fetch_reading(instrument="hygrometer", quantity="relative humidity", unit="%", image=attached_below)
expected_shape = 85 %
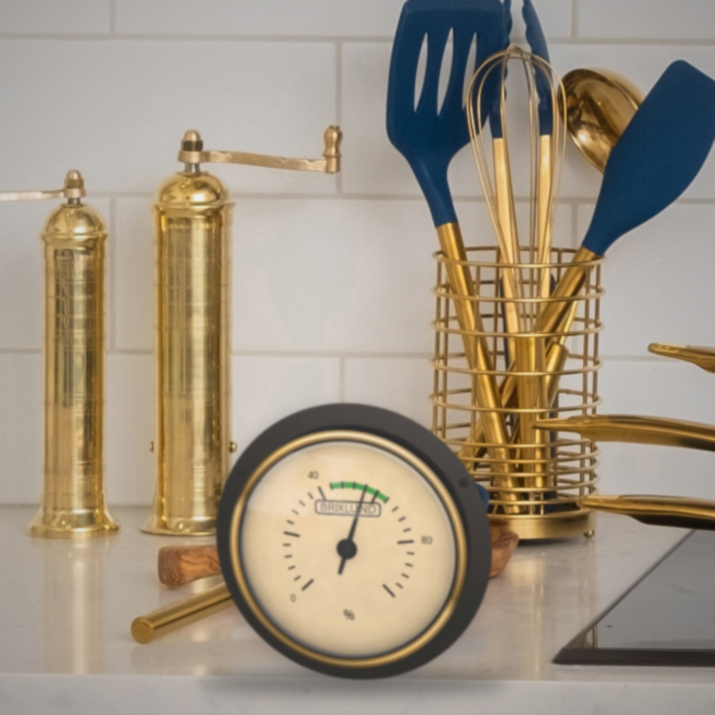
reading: 56 %
